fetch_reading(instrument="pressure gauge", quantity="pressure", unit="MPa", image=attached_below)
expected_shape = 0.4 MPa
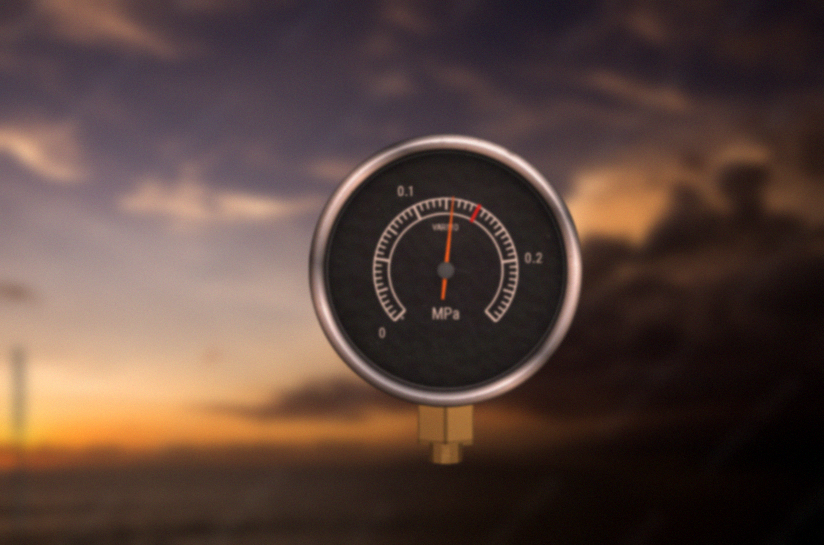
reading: 0.13 MPa
